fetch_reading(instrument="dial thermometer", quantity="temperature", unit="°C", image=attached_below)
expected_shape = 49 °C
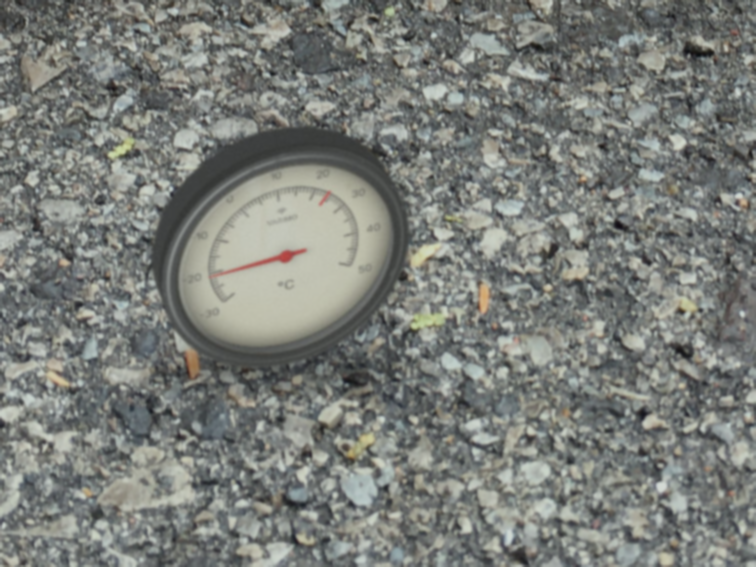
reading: -20 °C
